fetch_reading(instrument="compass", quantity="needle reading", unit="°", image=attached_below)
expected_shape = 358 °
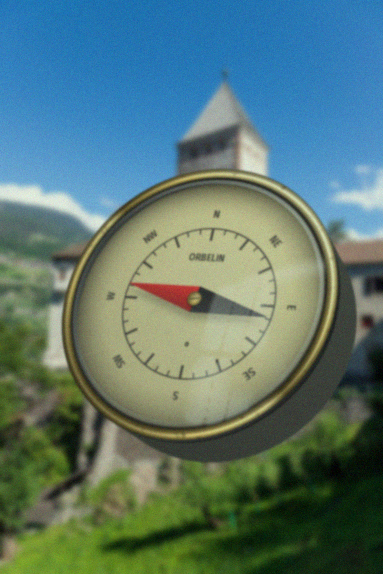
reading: 280 °
